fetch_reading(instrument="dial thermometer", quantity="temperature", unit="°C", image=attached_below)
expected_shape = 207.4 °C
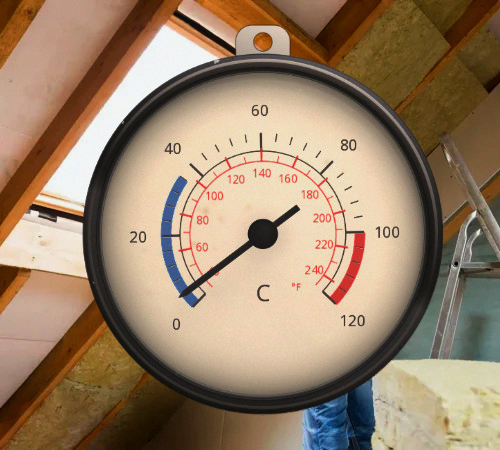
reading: 4 °C
